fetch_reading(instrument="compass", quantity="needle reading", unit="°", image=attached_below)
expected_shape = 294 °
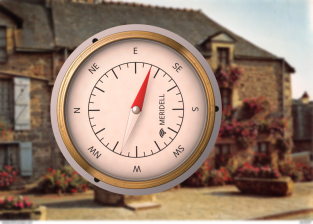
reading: 110 °
